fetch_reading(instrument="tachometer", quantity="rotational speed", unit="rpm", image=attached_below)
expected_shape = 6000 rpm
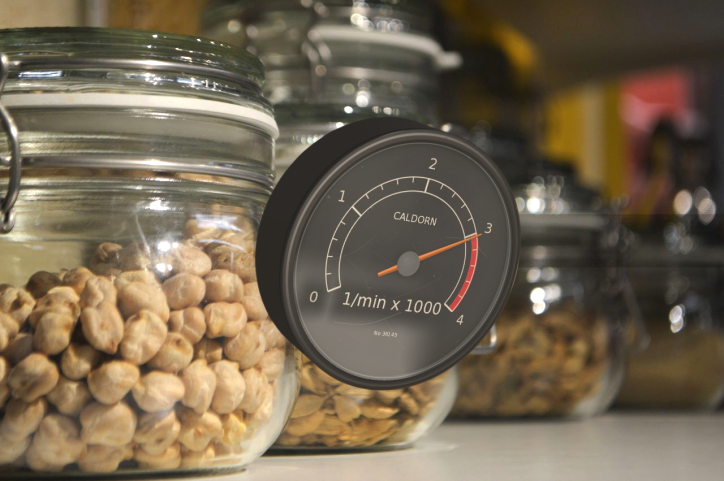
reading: 3000 rpm
